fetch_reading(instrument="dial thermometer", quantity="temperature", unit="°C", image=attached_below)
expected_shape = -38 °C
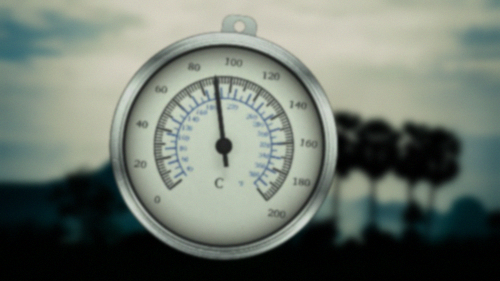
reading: 90 °C
